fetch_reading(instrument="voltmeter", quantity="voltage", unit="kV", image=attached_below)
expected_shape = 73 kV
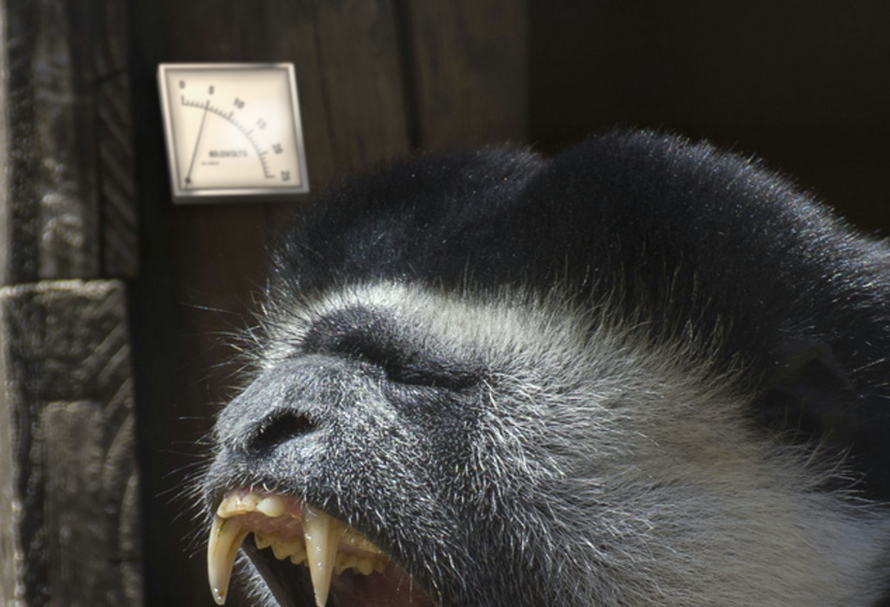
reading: 5 kV
